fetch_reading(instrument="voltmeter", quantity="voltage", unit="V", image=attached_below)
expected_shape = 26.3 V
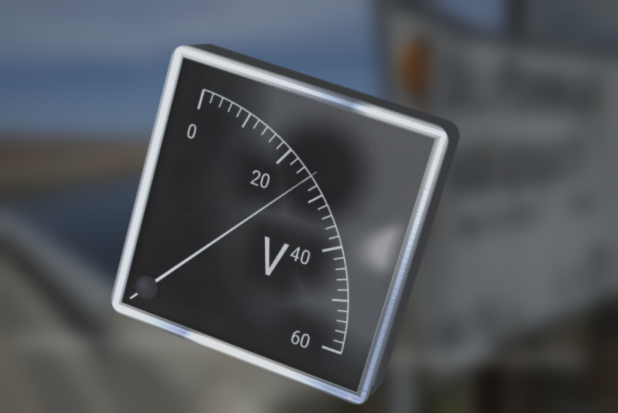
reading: 26 V
